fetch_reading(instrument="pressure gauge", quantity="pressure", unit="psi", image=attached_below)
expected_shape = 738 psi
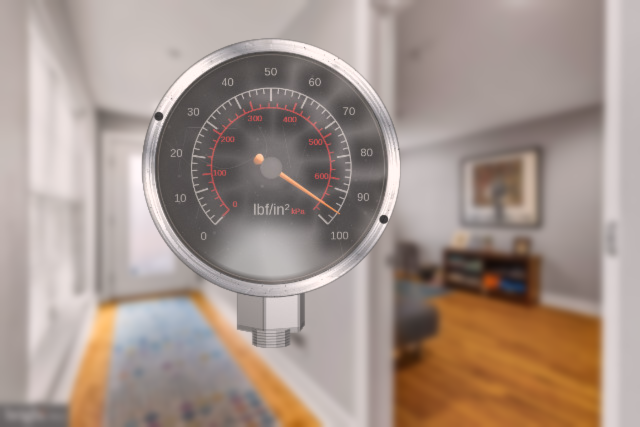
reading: 96 psi
